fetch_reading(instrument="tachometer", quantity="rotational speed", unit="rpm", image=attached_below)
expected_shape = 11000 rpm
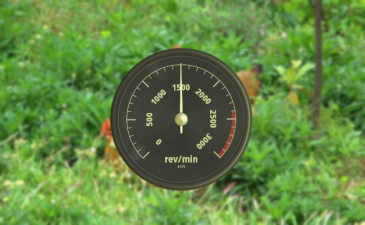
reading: 1500 rpm
